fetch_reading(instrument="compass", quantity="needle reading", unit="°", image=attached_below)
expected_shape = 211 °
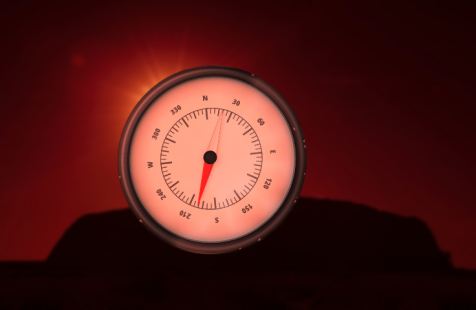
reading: 200 °
